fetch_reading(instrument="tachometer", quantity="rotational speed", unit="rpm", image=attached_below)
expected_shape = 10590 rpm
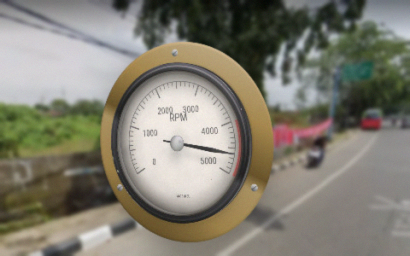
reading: 4600 rpm
